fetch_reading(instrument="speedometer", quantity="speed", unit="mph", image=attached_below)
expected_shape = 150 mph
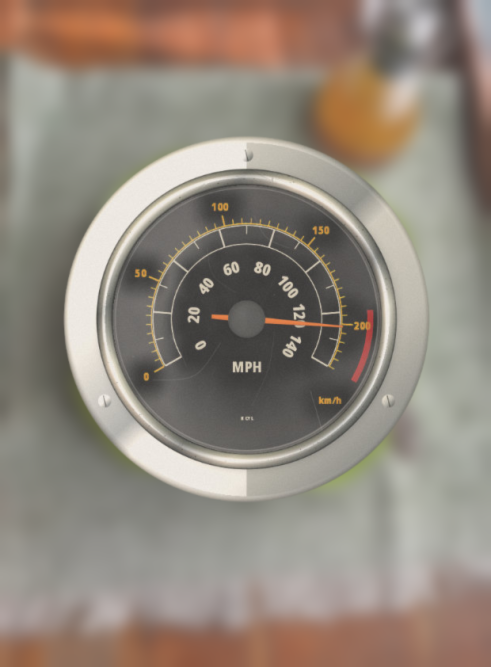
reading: 125 mph
